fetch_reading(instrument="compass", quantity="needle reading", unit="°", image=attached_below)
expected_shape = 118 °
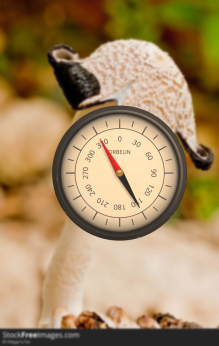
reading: 330 °
